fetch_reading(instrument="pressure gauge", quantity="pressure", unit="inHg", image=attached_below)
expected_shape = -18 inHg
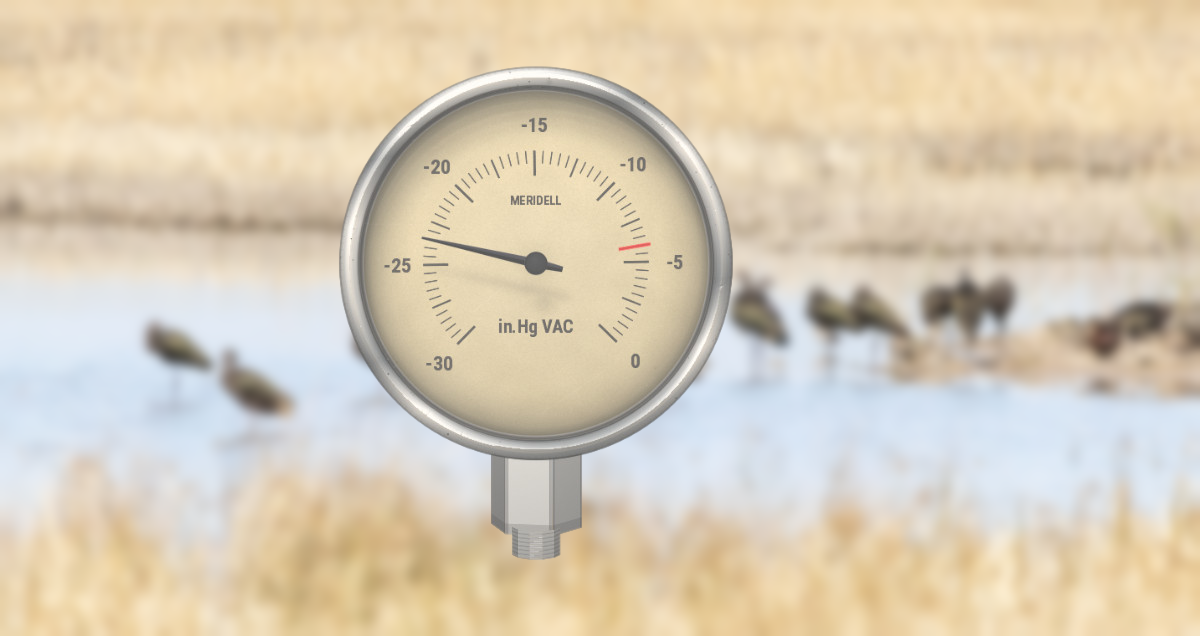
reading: -23.5 inHg
